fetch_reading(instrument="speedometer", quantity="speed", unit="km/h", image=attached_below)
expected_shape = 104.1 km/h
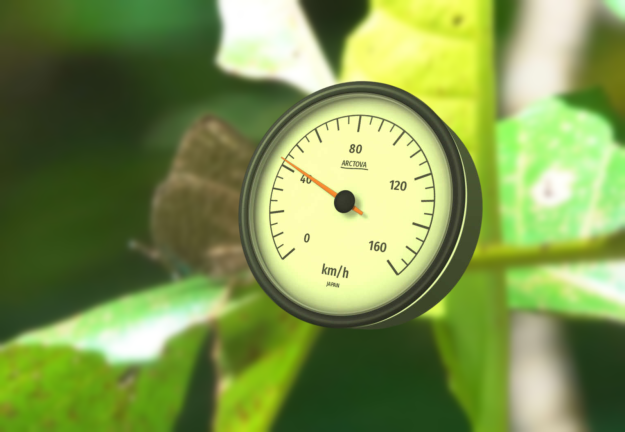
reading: 42.5 km/h
